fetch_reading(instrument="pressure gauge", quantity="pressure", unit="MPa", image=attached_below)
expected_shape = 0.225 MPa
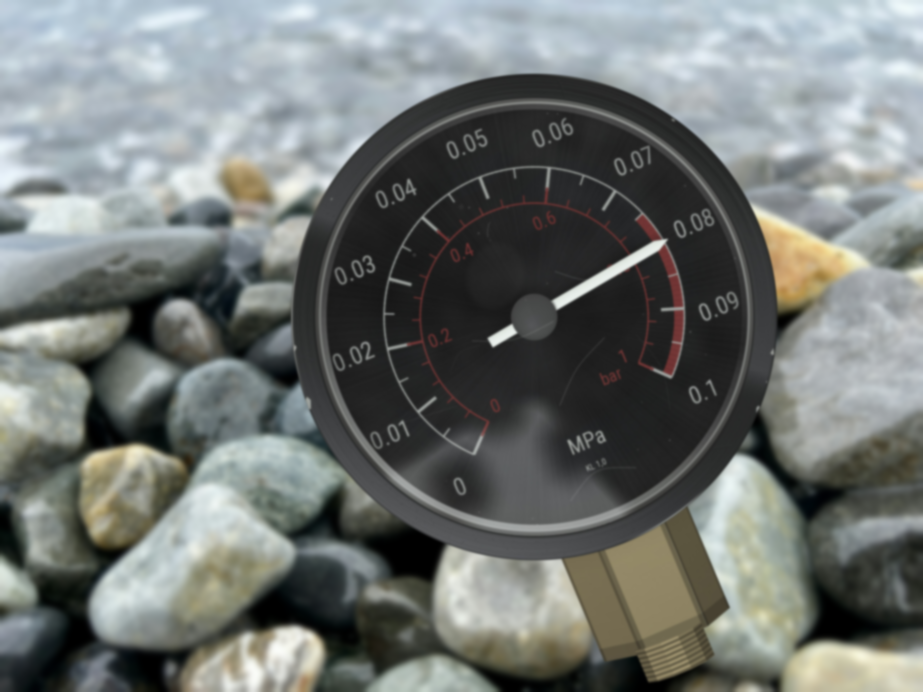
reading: 0.08 MPa
